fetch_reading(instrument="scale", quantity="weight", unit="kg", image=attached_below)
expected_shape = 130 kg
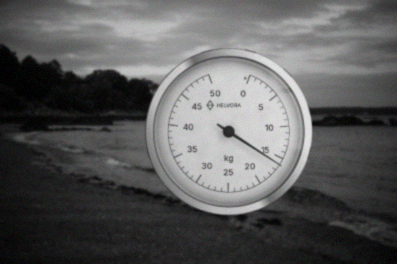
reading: 16 kg
